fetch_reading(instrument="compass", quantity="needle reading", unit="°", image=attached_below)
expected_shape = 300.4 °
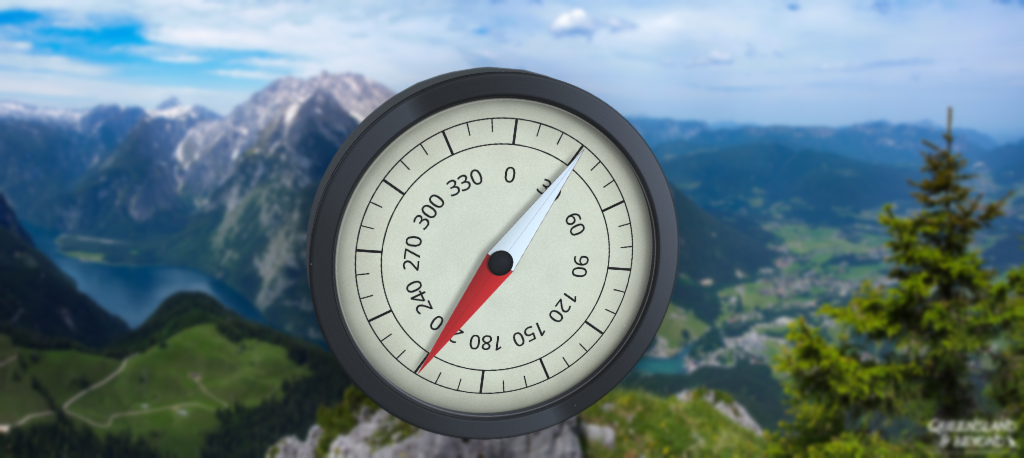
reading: 210 °
